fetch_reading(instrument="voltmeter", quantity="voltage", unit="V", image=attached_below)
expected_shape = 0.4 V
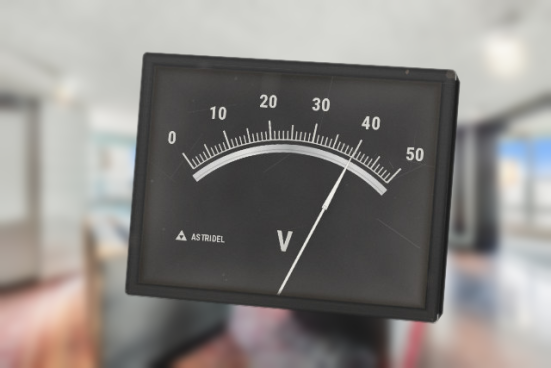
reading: 40 V
